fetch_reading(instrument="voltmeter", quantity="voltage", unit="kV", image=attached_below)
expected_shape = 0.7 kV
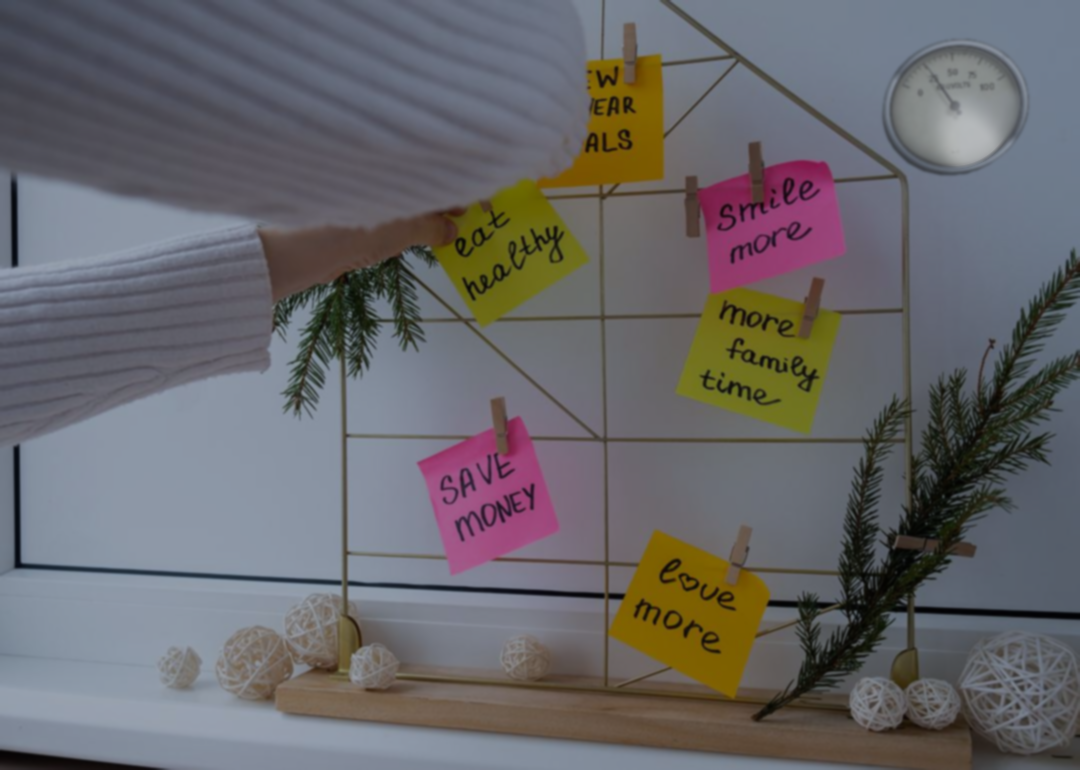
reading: 25 kV
